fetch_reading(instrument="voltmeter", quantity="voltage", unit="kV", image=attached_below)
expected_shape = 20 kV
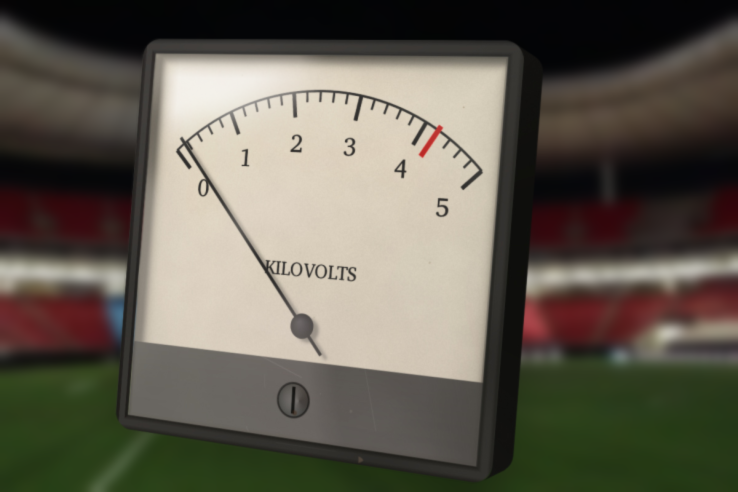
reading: 0.2 kV
